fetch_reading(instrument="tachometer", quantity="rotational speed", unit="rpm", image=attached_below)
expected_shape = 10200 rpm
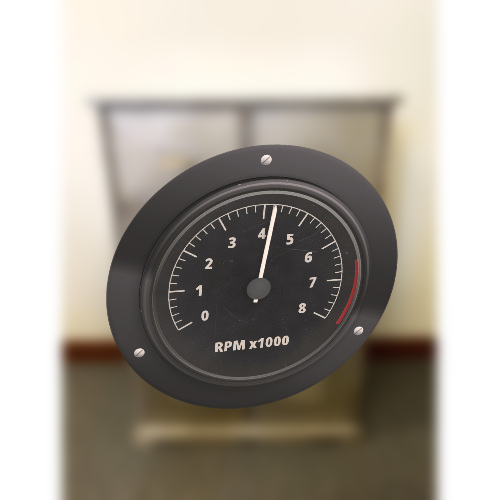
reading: 4200 rpm
